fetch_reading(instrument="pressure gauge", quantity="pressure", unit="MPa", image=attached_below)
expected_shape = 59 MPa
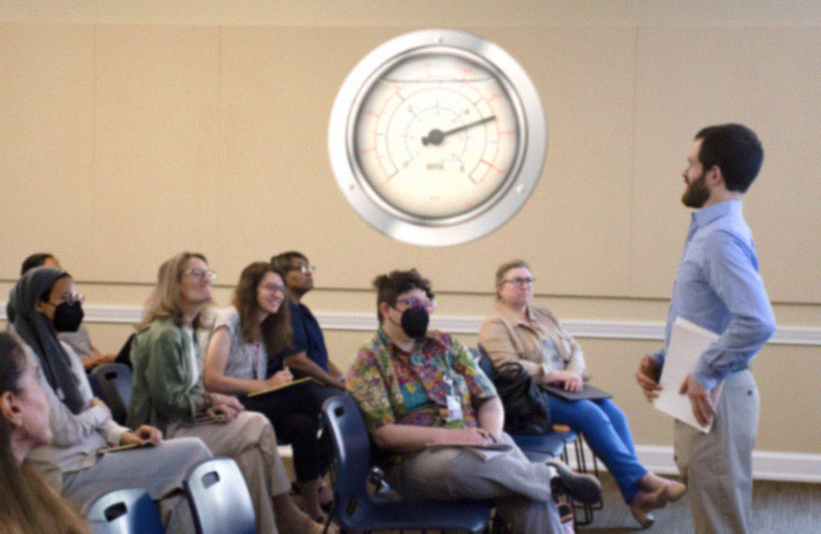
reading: 4.5 MPa
